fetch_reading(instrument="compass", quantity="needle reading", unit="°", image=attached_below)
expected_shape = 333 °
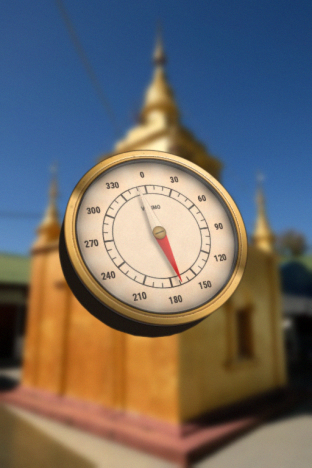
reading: 170 °
